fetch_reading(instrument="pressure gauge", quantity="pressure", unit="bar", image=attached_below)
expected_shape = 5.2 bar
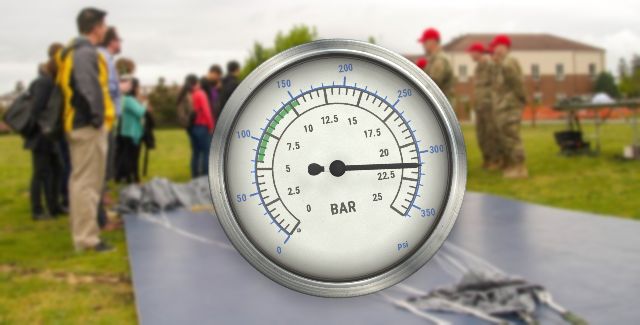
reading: 21.5 bar
